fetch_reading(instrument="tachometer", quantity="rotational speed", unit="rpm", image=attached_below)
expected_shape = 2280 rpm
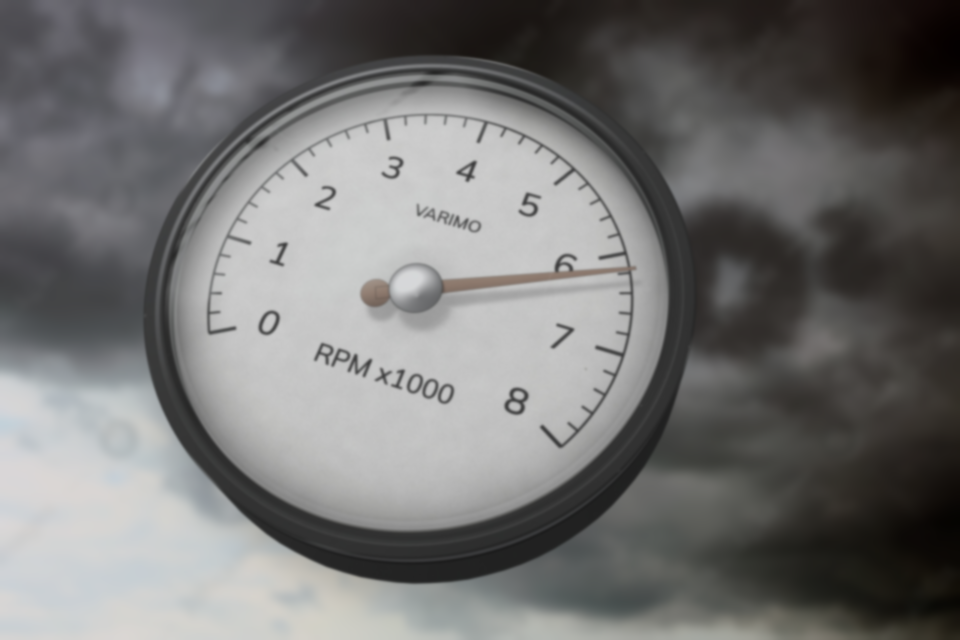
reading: 6200 rpm
